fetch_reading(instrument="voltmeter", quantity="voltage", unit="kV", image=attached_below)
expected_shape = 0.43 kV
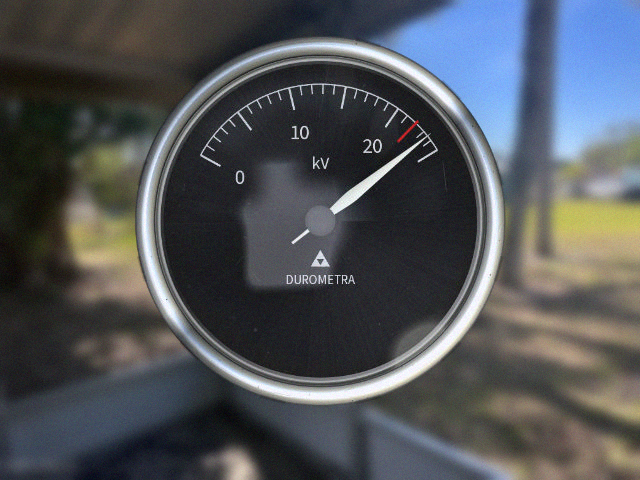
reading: 23.5 kV
